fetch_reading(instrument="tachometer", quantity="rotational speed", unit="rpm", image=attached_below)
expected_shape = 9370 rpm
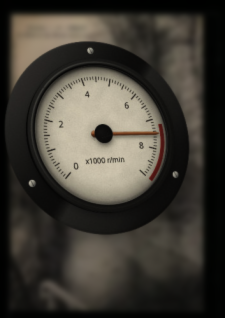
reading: 7500 rpm
